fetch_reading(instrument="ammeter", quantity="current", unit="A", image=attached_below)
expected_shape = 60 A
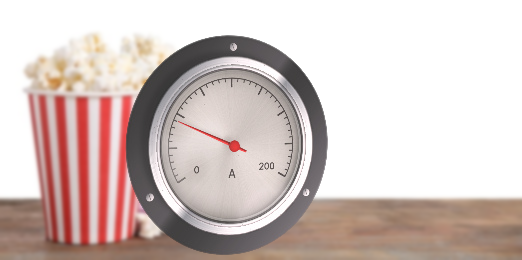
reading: 45 A
